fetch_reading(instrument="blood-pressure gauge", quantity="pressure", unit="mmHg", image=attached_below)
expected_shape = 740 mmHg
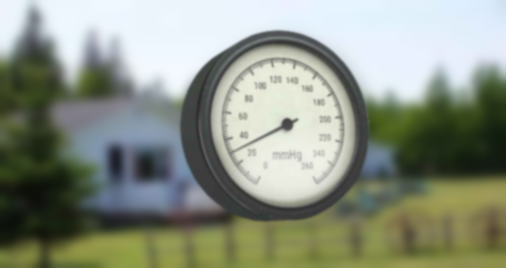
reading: 30 mmHg
